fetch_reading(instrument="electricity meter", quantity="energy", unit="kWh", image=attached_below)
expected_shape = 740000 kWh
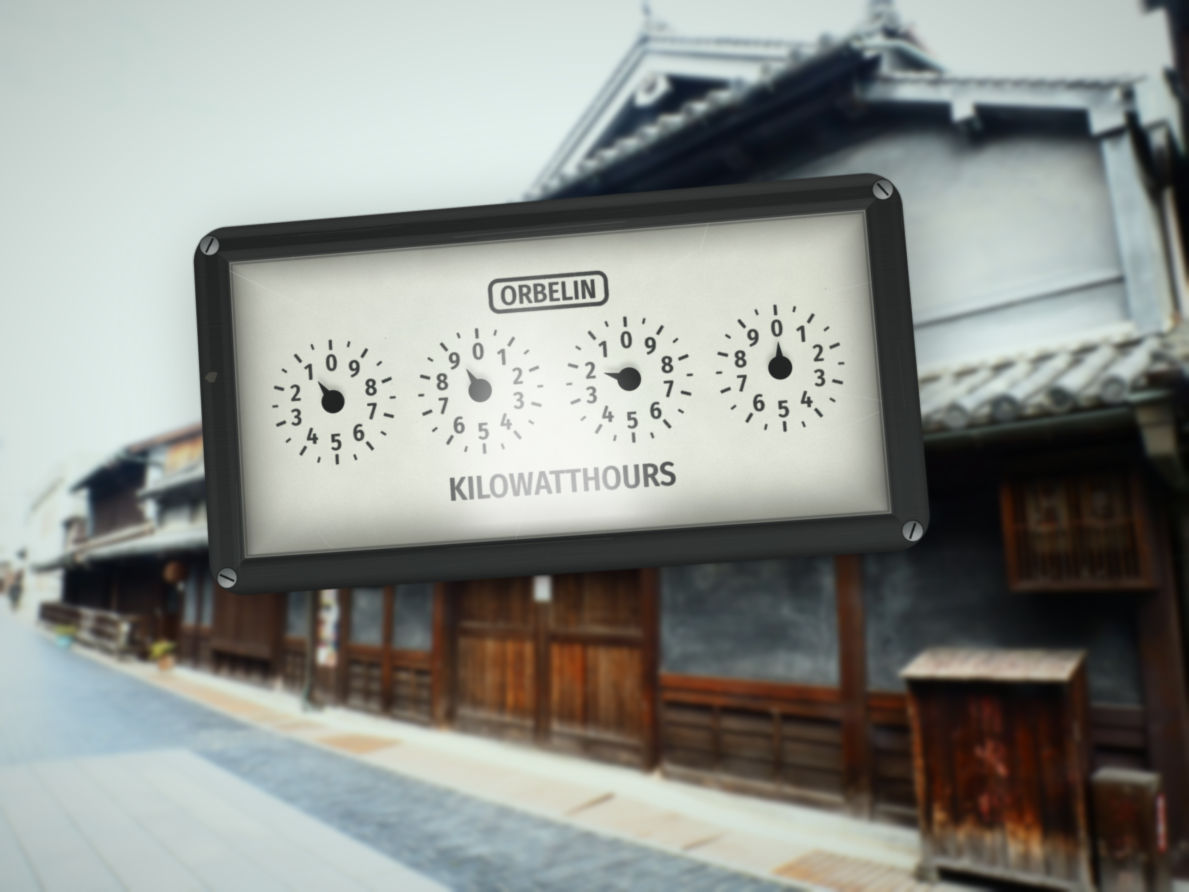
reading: 920 kWh
